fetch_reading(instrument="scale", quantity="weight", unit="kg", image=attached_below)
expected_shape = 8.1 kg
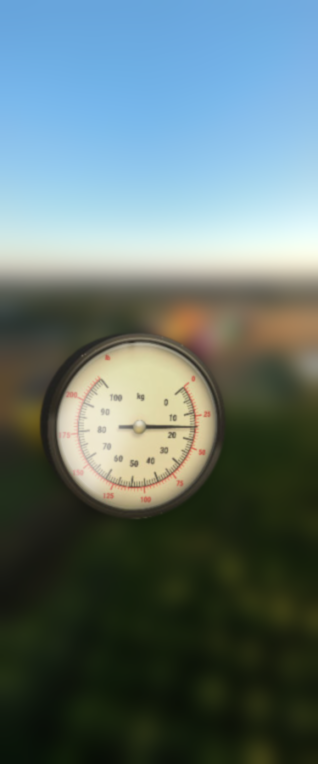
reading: 15 kg
